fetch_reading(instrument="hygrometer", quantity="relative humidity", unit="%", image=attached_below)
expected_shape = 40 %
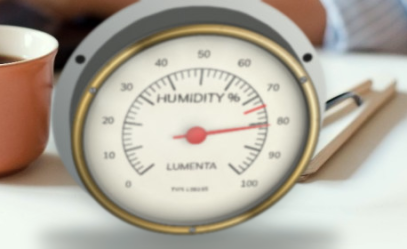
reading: 80 %
